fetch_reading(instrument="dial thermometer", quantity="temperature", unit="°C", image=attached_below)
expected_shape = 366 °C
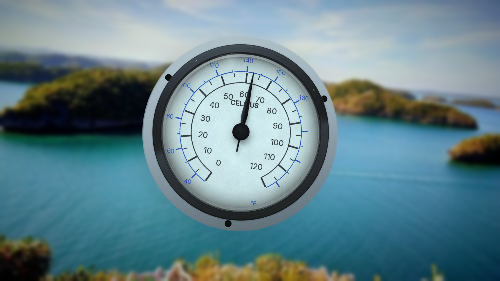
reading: 62.5 °C
